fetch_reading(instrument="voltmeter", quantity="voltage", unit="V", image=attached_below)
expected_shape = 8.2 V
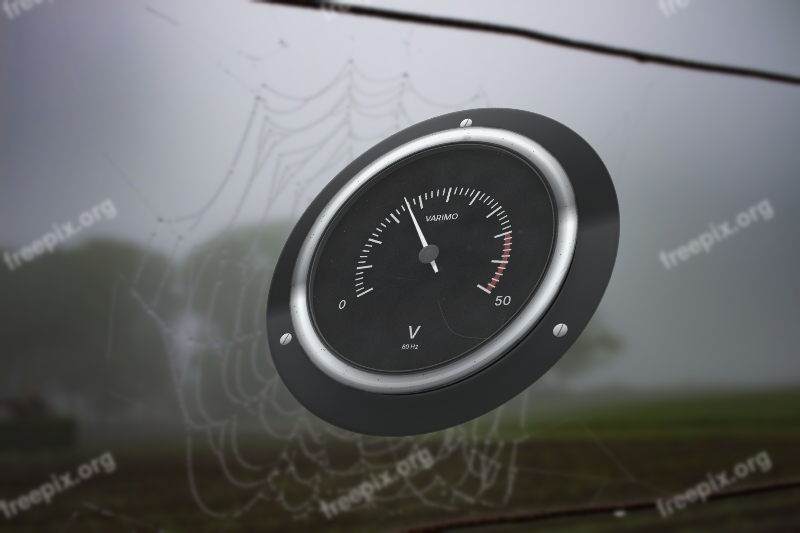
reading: 18 V
